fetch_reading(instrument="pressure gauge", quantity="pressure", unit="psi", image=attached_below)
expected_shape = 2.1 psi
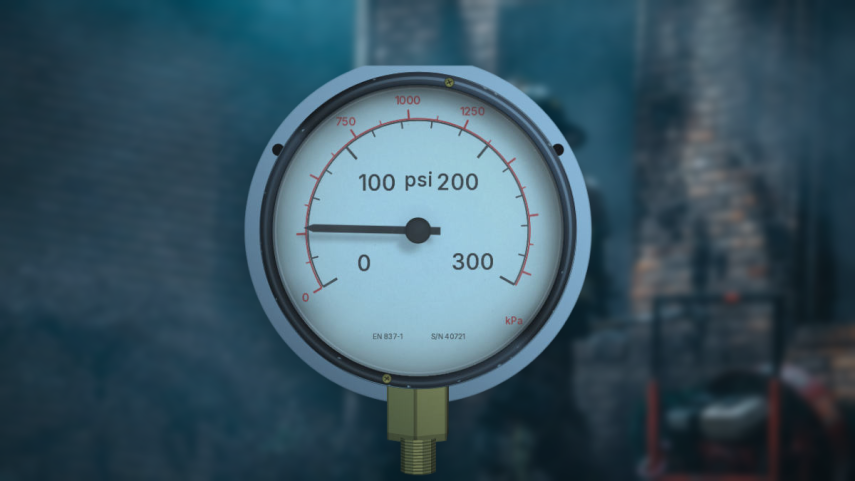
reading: 40 psi
